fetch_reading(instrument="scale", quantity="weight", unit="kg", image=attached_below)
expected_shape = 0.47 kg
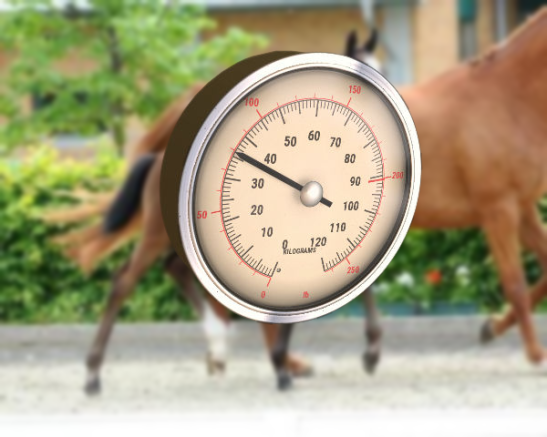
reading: 36 kg
